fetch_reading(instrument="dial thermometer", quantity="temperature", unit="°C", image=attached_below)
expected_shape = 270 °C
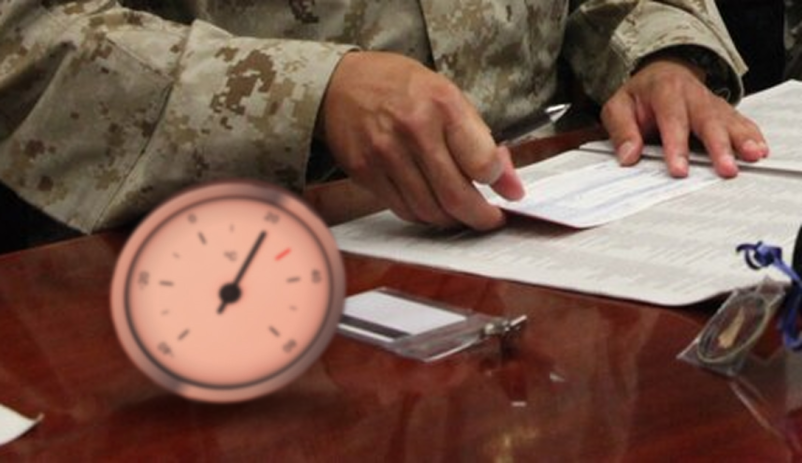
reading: 20 °C
